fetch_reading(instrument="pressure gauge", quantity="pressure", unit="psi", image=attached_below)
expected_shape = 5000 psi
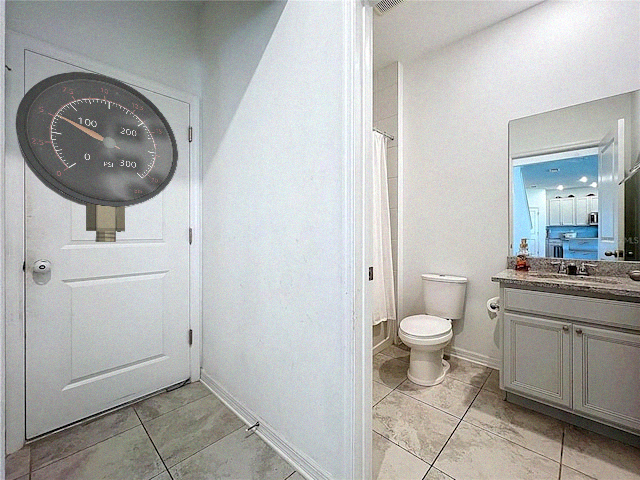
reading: 75 psi
